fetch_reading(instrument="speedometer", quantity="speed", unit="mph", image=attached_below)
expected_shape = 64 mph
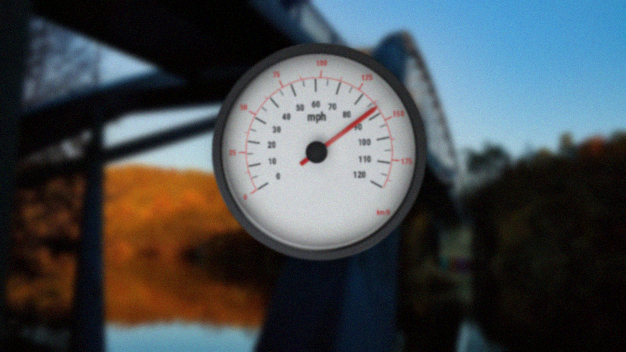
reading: 87.5 mph
